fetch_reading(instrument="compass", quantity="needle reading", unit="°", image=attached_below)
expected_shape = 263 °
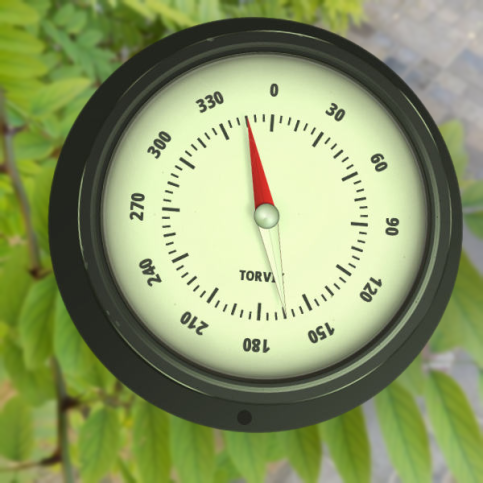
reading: 345 °
